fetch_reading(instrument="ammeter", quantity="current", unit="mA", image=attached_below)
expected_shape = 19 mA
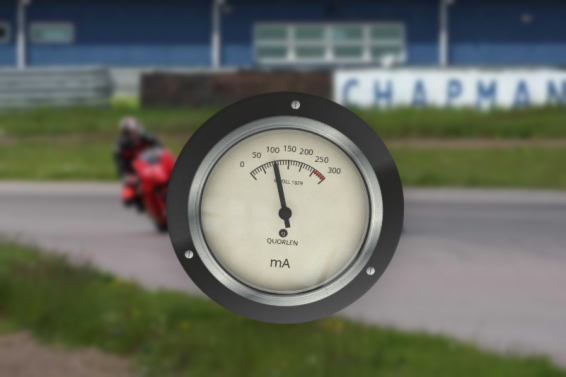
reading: 100 mA
